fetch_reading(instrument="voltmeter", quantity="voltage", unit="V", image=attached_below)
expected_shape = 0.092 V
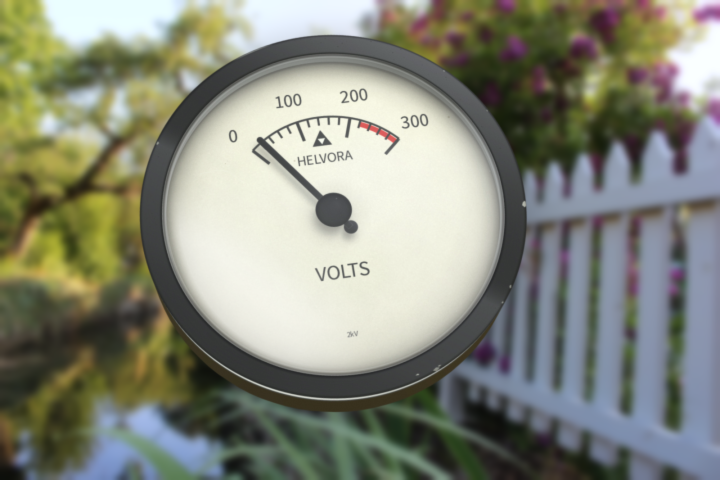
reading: 20 V
